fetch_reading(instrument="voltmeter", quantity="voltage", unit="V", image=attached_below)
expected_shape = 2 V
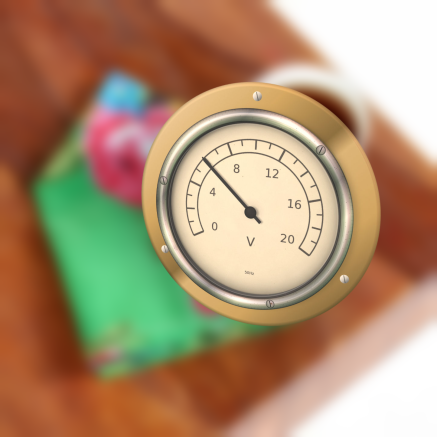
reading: 6 V
